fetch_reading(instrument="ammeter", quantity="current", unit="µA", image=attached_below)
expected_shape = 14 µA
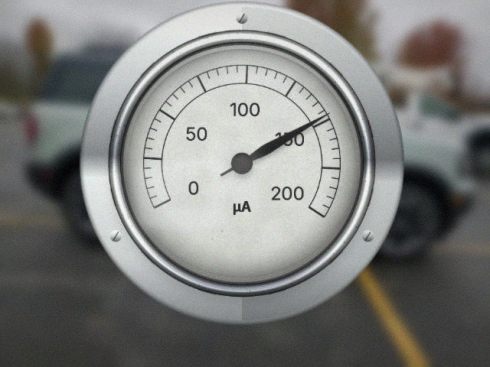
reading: 147.5 µA
